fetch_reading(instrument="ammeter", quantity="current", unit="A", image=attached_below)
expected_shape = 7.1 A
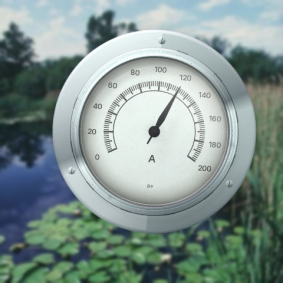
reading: 120 A
